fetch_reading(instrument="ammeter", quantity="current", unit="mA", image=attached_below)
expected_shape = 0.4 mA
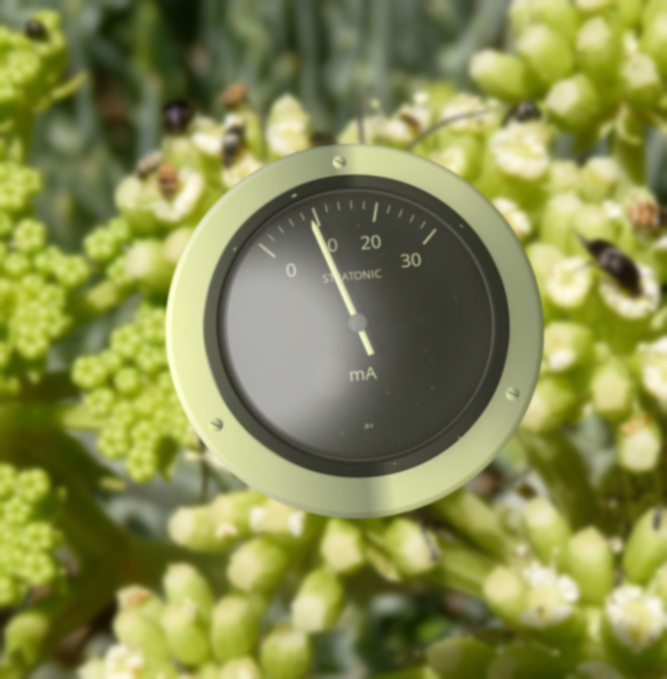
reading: 9 mA
